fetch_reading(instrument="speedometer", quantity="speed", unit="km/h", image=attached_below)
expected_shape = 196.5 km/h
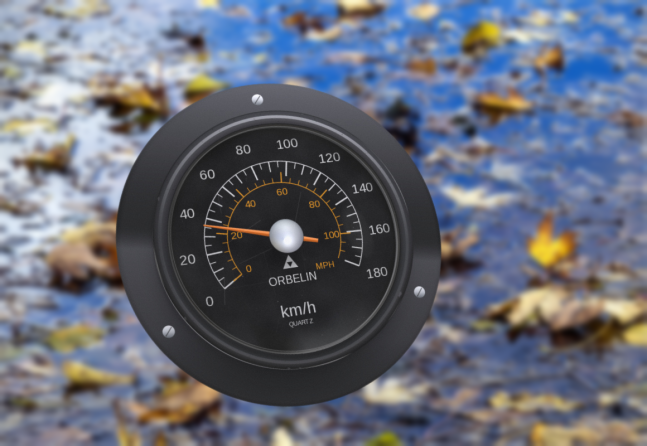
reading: 35 km/h
